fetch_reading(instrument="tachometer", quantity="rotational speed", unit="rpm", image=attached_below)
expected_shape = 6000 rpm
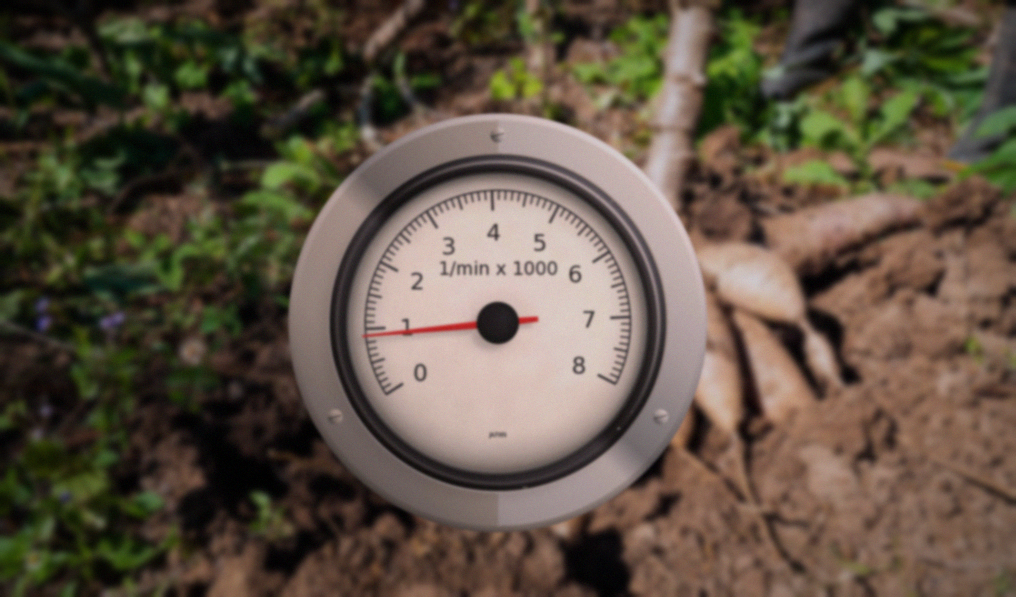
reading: 900 rpm
